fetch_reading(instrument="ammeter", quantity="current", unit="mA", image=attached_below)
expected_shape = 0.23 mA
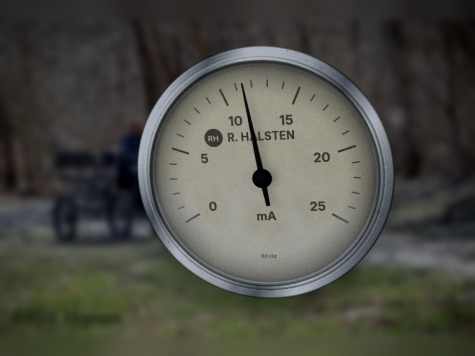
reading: 11.5 mA
